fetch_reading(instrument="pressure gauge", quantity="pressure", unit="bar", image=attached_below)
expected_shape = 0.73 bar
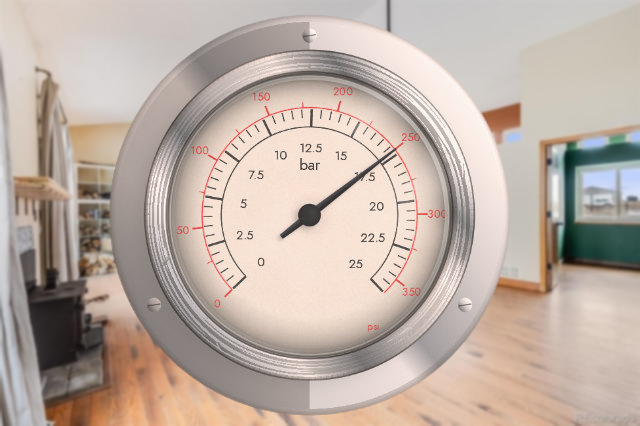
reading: 17.25 bar
